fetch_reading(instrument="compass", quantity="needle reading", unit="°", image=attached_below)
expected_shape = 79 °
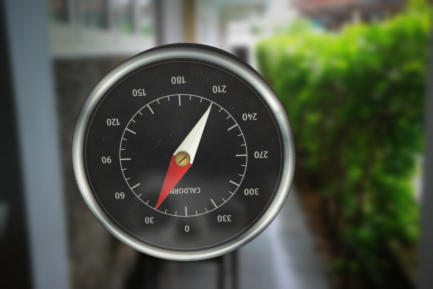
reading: 30 °
